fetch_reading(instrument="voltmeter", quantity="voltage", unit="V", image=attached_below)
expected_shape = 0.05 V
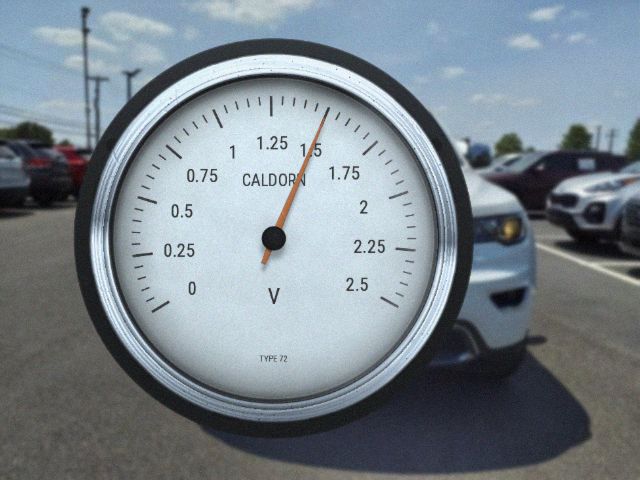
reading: 1.5 V
